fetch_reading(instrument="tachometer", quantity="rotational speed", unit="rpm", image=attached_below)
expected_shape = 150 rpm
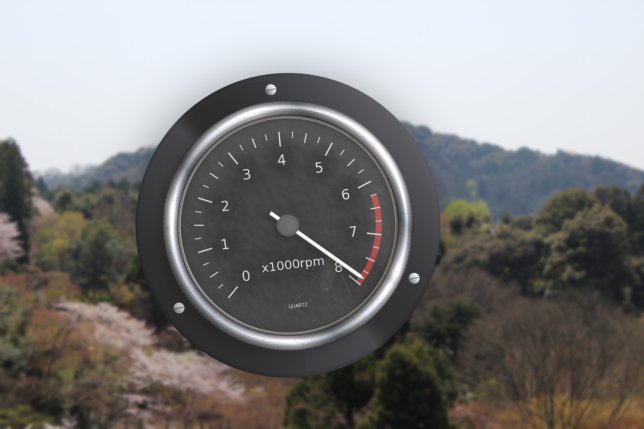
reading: 7875 rpm
